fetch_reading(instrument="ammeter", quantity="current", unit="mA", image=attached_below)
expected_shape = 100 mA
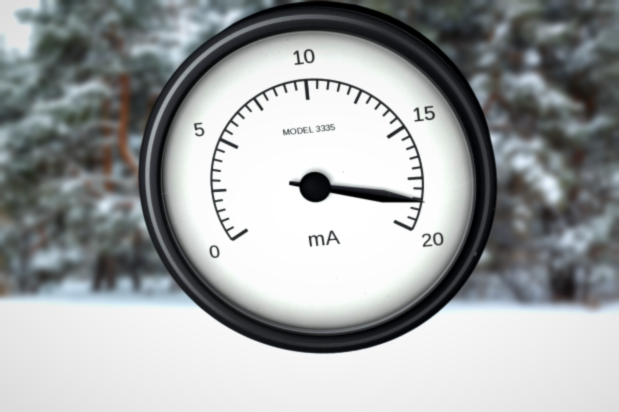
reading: 18.5 mA
